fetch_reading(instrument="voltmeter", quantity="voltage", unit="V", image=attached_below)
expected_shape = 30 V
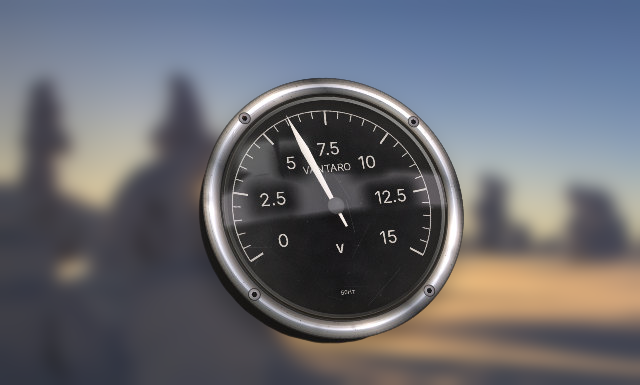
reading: 6 V
